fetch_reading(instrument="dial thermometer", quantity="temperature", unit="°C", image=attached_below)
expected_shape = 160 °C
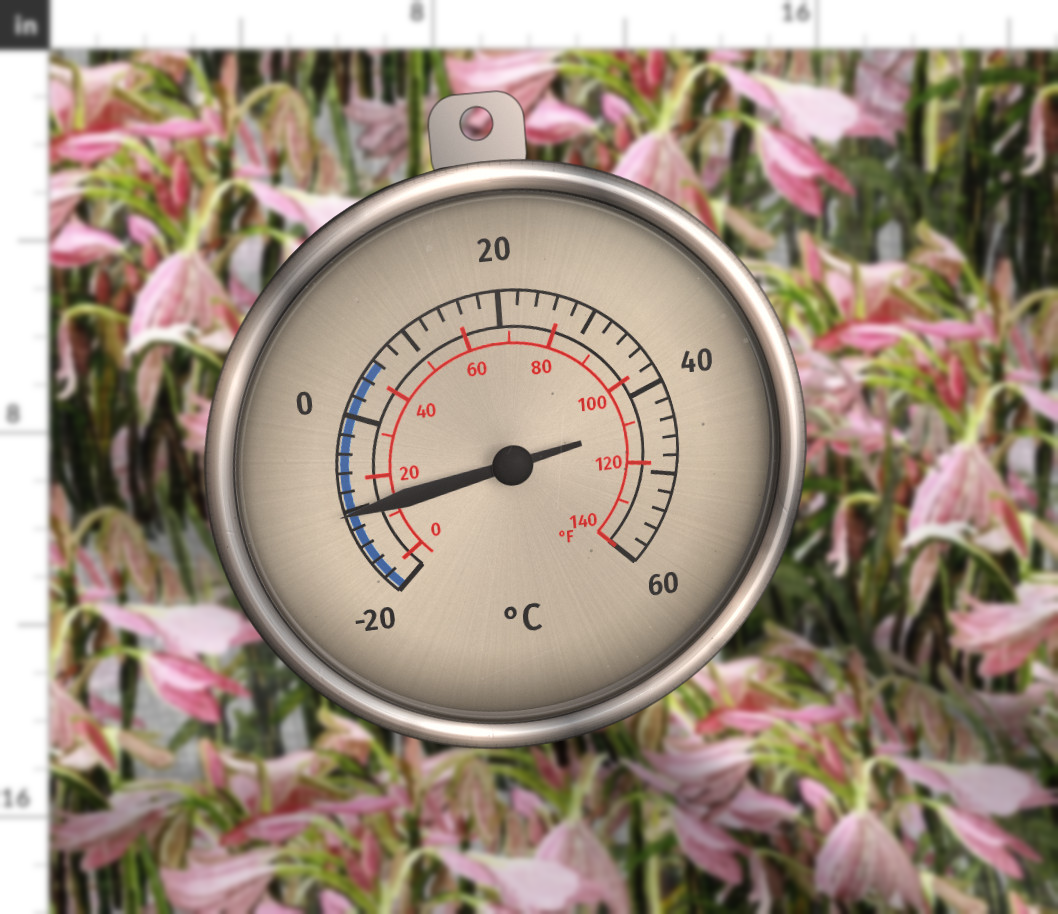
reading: -10 °C
